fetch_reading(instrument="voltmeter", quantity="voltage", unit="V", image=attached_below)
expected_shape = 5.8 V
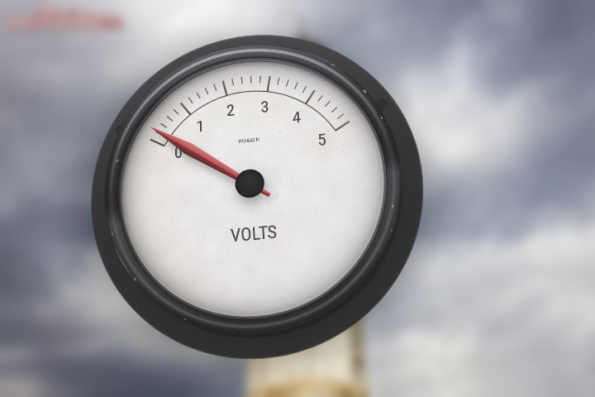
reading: 0.2 V
